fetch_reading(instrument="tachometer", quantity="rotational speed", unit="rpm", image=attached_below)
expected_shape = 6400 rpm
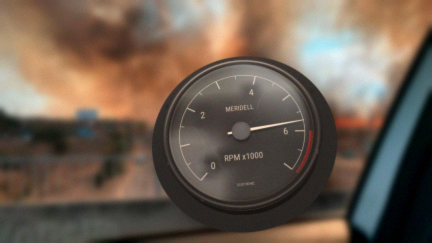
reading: 5750 rpm
